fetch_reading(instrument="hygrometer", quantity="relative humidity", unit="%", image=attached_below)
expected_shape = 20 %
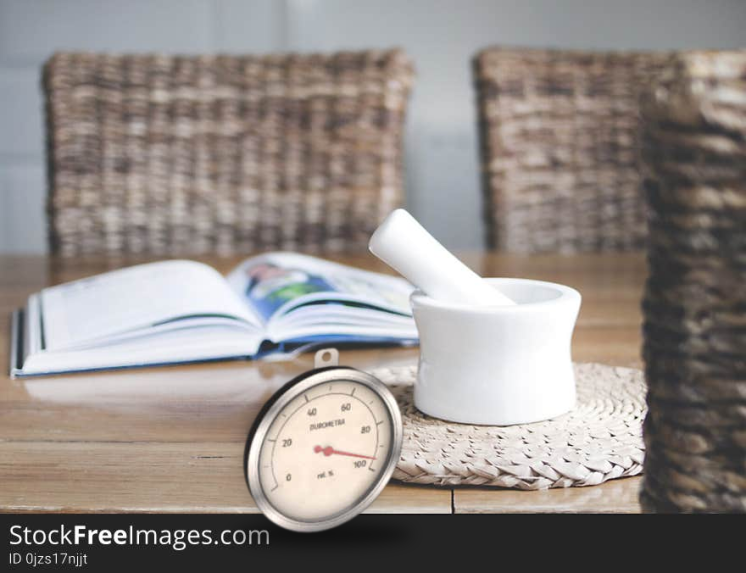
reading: 95 %
